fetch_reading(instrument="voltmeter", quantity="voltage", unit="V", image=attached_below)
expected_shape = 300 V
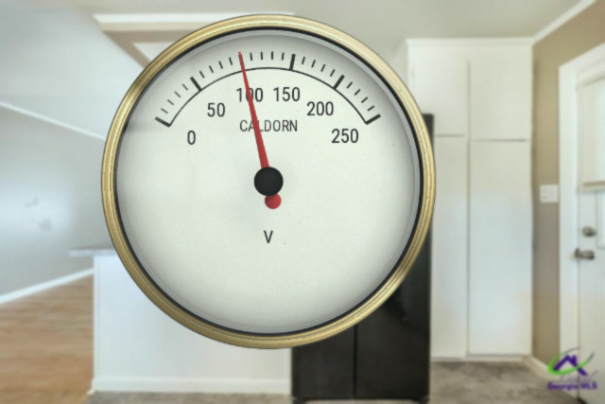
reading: 100 V
